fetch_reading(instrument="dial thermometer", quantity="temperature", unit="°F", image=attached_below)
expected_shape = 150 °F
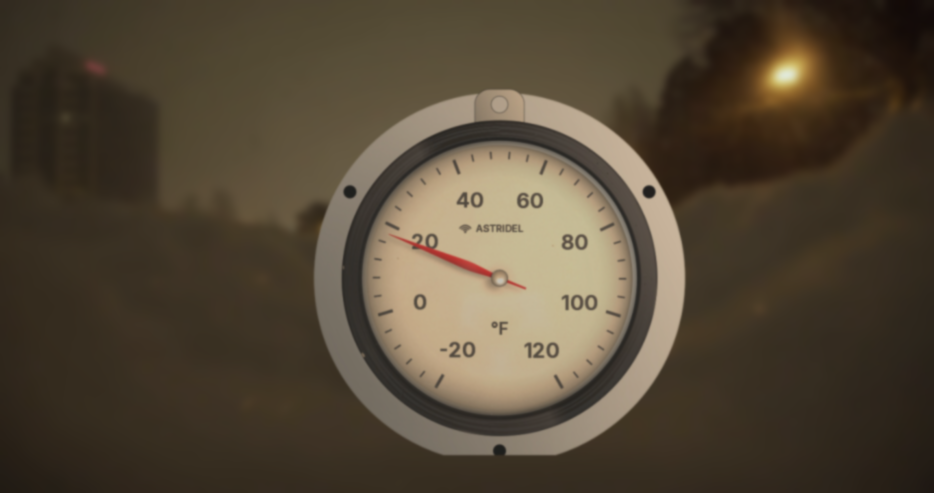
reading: 18 °F
